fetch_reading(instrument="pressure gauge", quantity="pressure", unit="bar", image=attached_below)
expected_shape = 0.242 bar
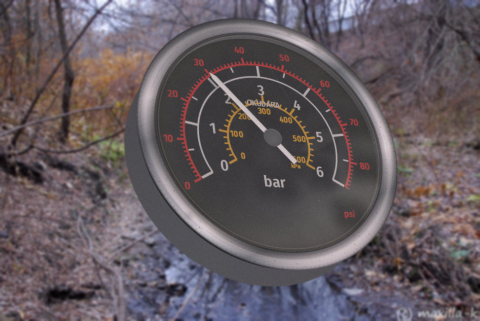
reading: 2 bar
